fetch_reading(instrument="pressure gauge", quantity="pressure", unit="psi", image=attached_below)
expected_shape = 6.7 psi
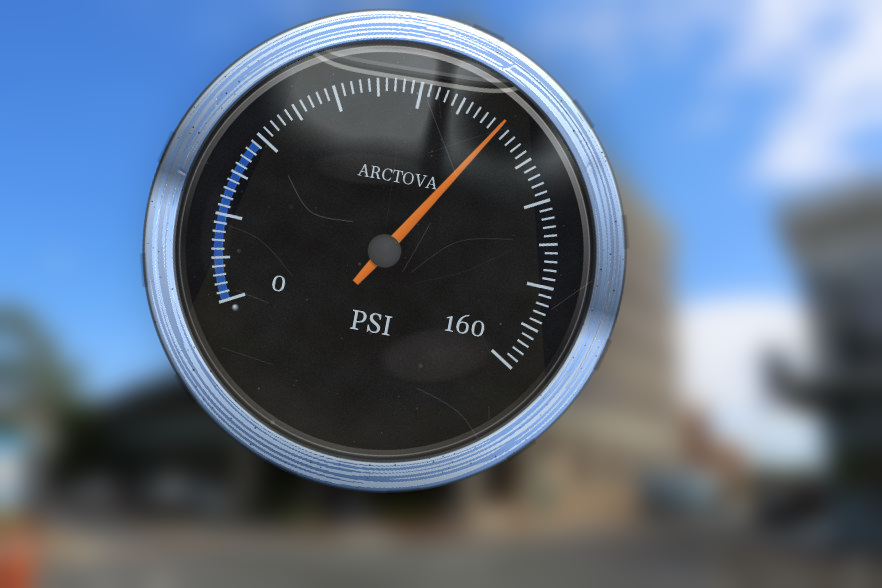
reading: 100 psi
